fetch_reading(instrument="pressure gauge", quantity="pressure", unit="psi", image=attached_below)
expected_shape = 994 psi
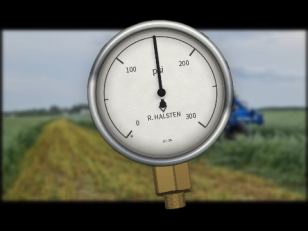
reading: 150 psi
